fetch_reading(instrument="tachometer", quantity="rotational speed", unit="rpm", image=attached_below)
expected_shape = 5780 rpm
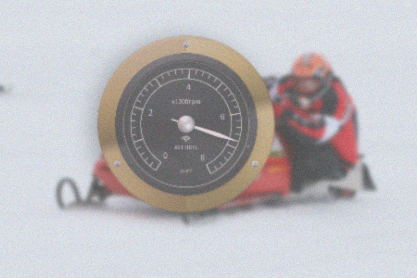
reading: 6800 rpm
